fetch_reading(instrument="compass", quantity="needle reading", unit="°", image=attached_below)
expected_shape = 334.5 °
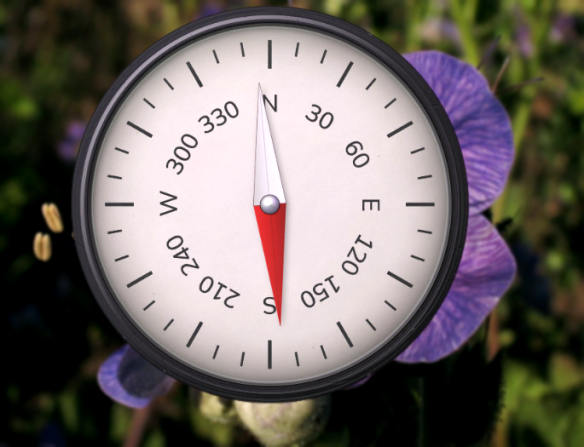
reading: 175 °
